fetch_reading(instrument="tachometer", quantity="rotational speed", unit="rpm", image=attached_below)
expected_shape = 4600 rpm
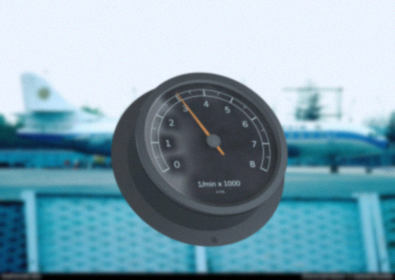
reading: 3000 rpm
